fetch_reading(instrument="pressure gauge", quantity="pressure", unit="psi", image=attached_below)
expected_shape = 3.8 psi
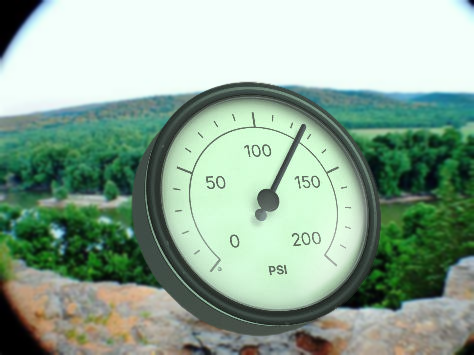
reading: 125 psi
